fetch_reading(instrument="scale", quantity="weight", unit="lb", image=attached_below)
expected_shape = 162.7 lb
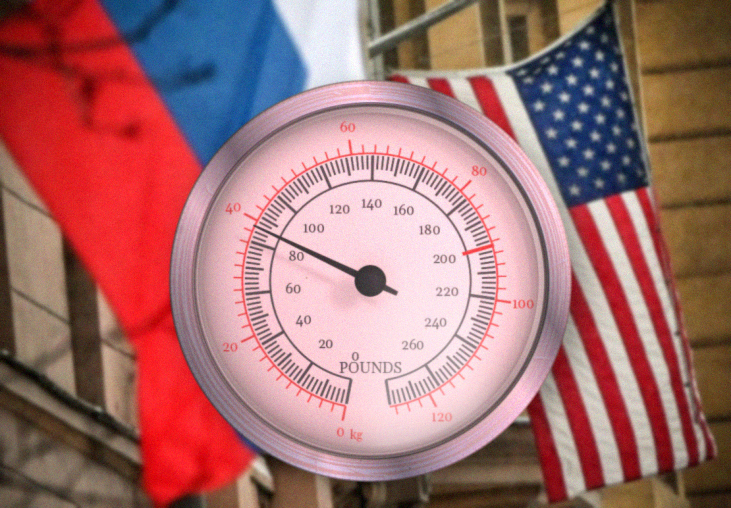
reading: 86 lb
